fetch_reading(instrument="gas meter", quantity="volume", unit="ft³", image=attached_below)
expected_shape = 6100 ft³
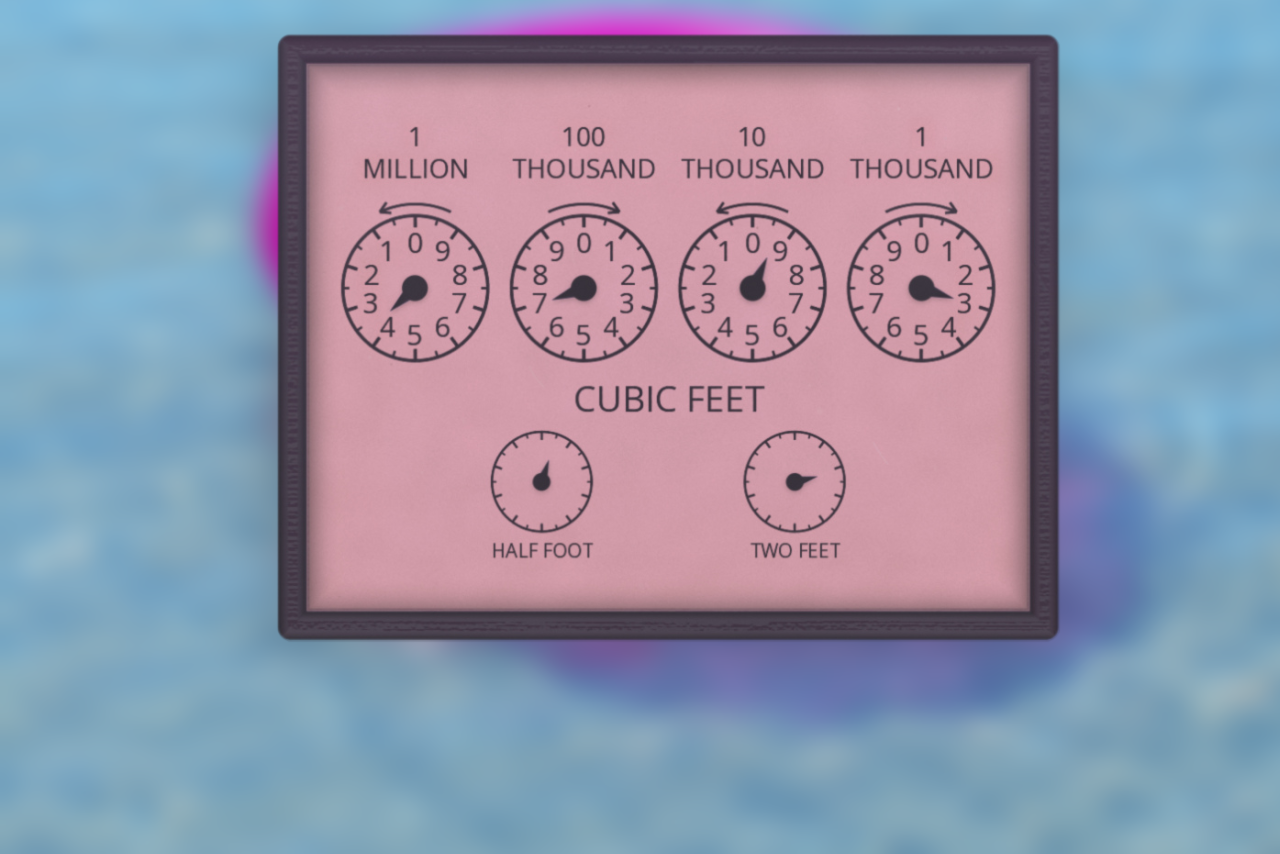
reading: 369300 ft³
